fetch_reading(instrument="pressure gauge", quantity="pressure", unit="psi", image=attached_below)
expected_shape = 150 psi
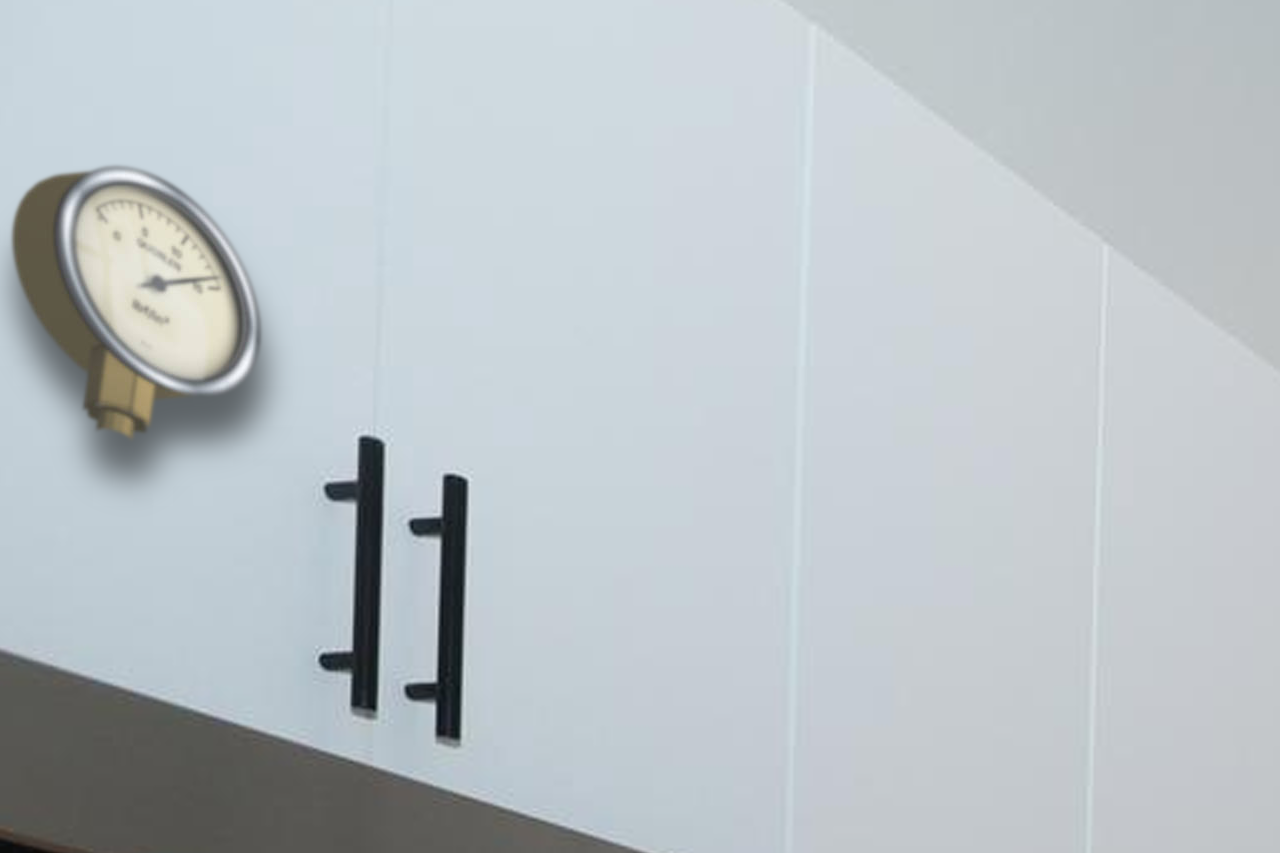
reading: 14 psi
